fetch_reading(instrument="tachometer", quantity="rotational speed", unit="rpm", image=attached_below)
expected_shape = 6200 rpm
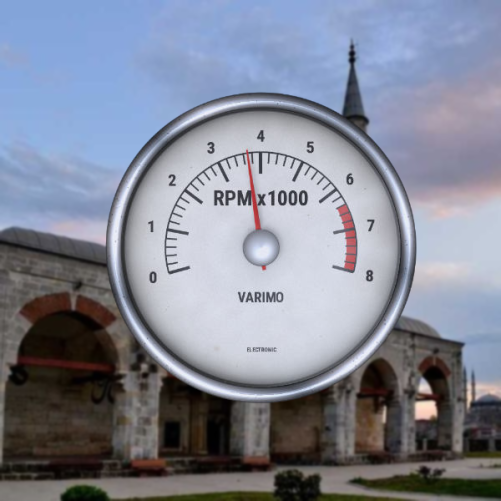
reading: 3700 rpm
